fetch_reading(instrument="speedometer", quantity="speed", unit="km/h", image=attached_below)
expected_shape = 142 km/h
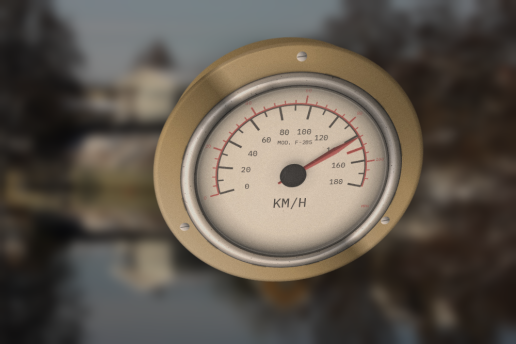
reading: 140 km/h
